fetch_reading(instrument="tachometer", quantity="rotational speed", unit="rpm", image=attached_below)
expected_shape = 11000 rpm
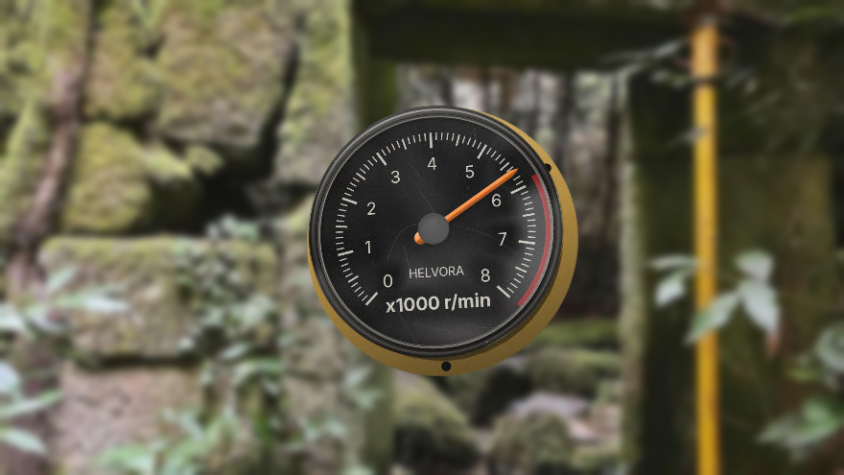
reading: 5700 rpm
